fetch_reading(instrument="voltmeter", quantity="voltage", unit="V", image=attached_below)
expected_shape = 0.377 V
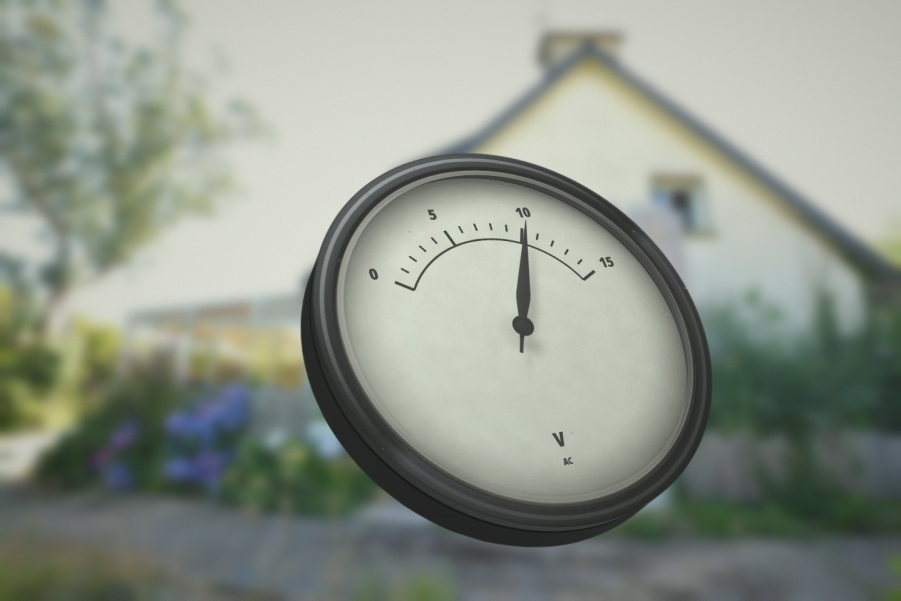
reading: 10 V
